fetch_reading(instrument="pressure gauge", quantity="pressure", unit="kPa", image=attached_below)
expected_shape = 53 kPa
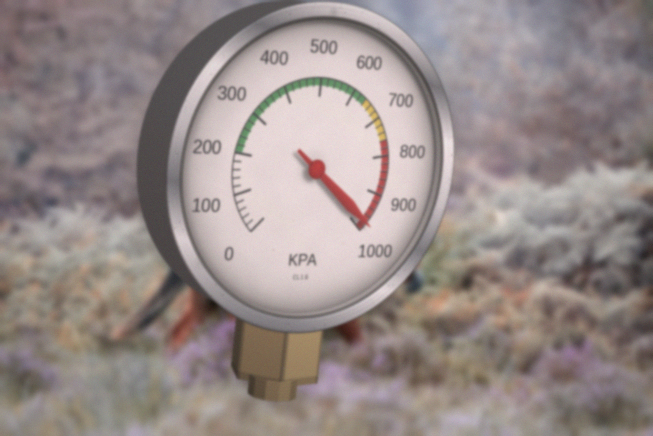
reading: 980 kPa
